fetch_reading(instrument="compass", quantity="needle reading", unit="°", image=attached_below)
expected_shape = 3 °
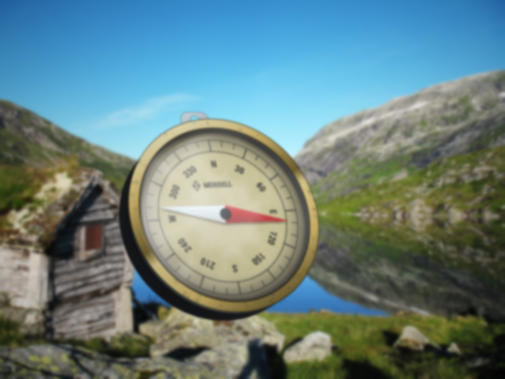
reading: 100 °
